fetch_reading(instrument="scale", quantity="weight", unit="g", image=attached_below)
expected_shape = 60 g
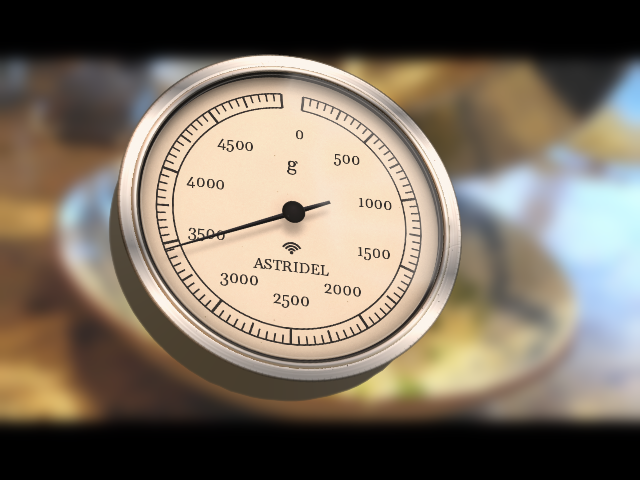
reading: 3450 g
